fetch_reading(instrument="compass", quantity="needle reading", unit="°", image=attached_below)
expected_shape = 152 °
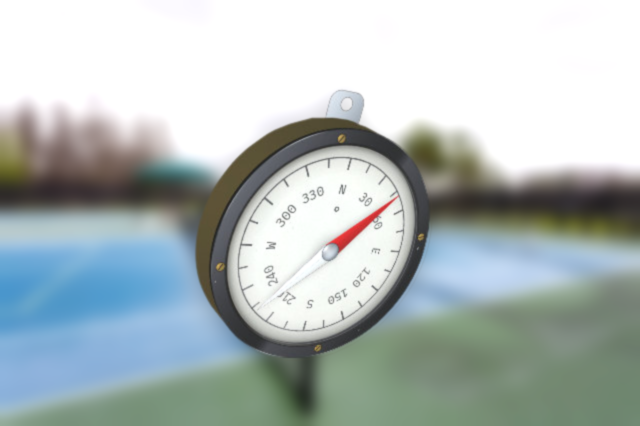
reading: 45 °
